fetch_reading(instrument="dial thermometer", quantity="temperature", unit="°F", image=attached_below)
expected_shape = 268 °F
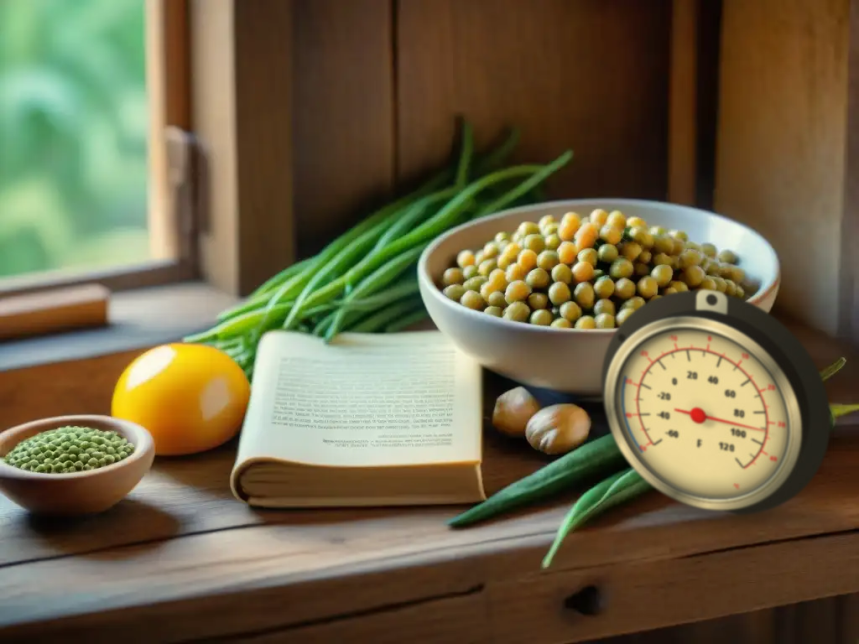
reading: 90 °F
